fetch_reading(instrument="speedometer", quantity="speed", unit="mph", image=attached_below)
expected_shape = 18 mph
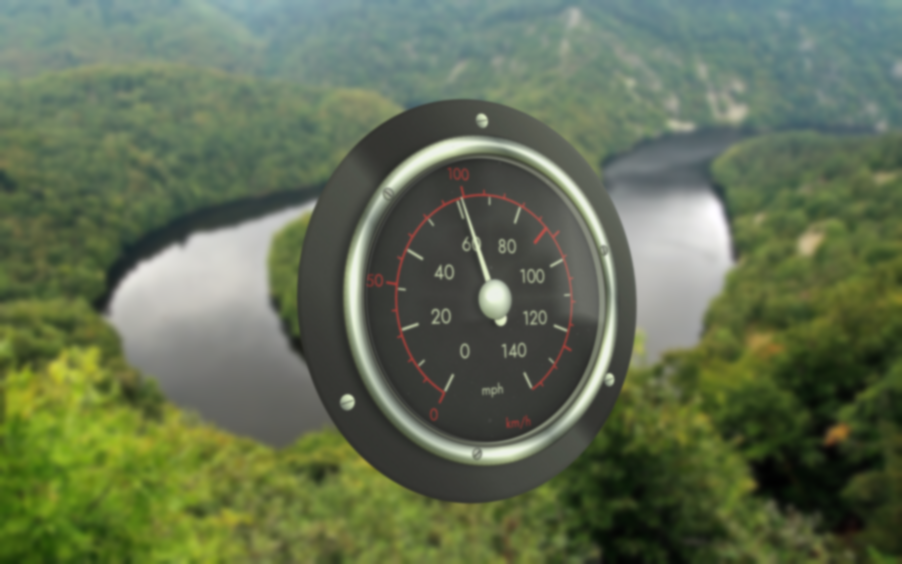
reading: 60 mph
